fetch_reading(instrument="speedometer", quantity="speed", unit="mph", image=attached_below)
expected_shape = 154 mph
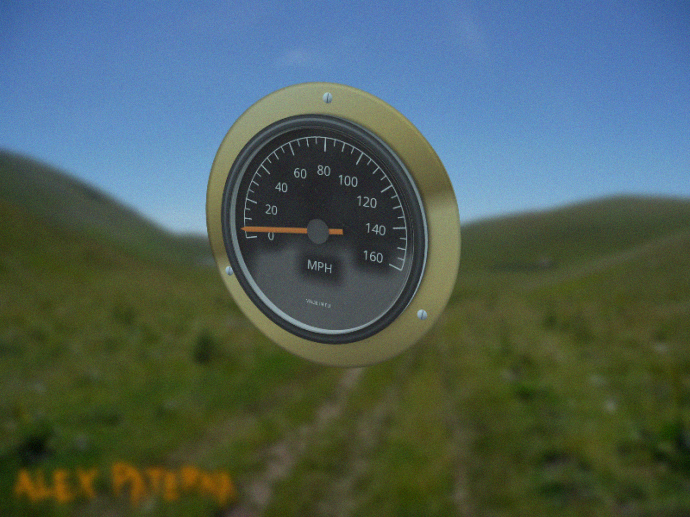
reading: 5 mph
